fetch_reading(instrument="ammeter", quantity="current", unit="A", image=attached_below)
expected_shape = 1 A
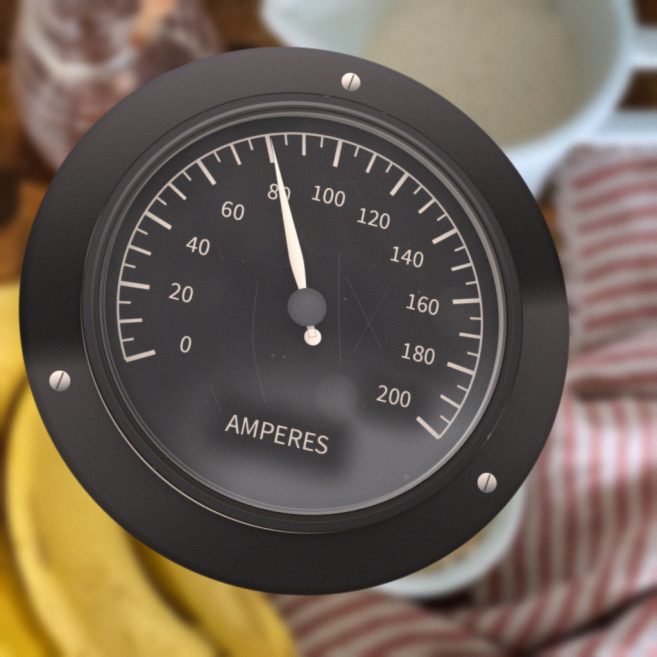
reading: 80 A
